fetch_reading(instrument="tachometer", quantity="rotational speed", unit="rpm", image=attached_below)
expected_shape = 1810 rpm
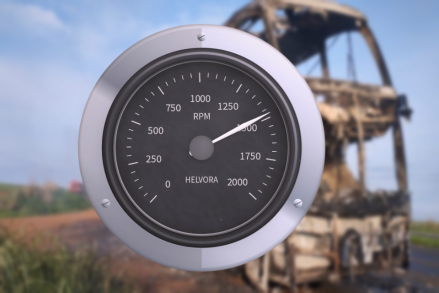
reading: 1475 rpm
